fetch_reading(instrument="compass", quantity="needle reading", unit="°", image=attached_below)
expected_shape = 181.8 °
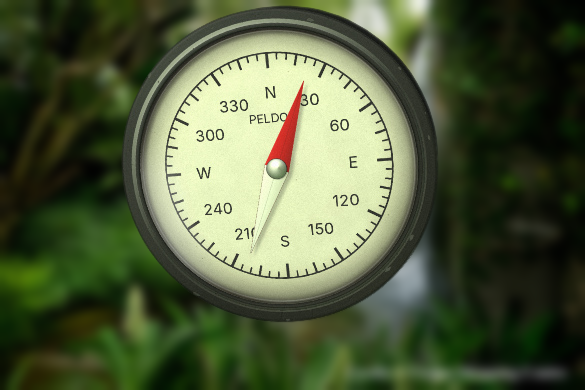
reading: 22.5 °
